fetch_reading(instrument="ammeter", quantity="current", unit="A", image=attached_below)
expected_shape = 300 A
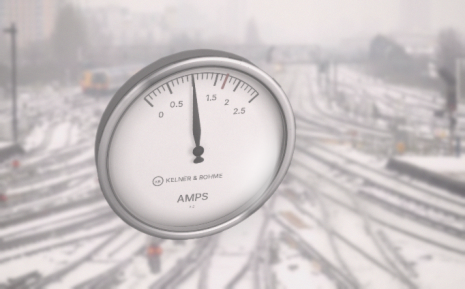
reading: 1 A
